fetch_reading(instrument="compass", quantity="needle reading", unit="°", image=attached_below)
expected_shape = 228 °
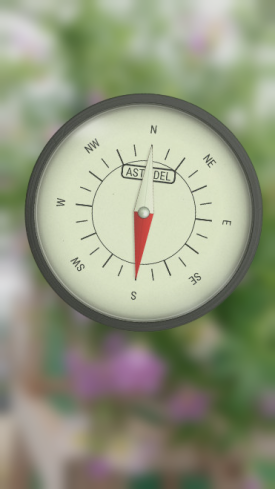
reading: 180 °
